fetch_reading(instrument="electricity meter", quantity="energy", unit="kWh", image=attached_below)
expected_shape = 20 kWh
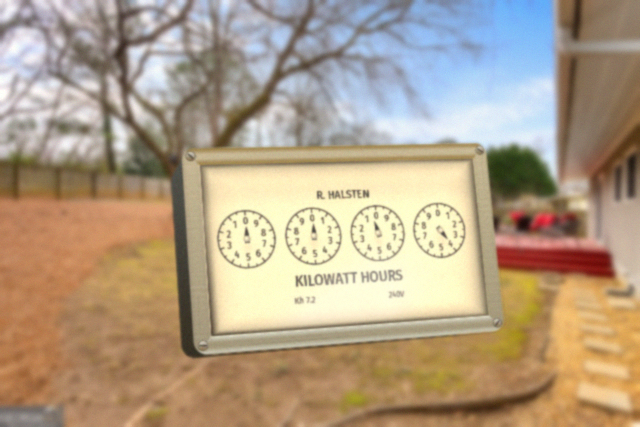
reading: 4 kWh
